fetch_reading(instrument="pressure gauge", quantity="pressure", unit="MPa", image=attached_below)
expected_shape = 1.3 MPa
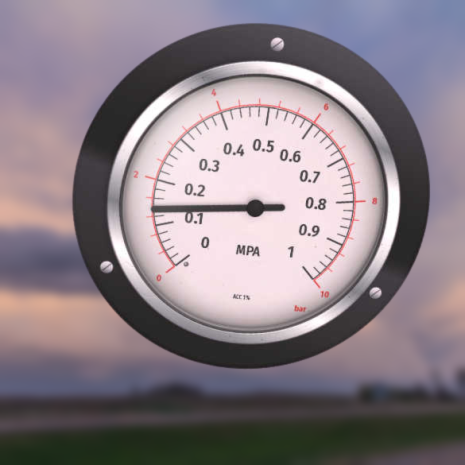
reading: 0.14 MPa
